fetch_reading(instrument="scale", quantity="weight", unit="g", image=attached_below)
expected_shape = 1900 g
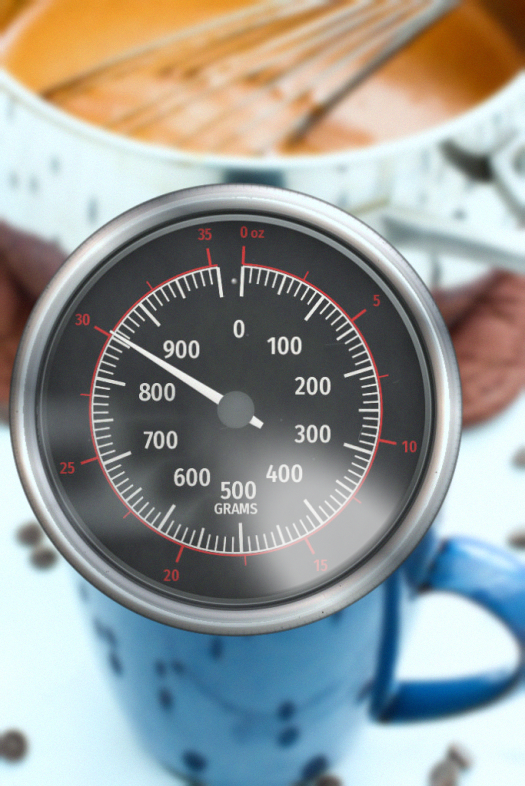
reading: 855 g
